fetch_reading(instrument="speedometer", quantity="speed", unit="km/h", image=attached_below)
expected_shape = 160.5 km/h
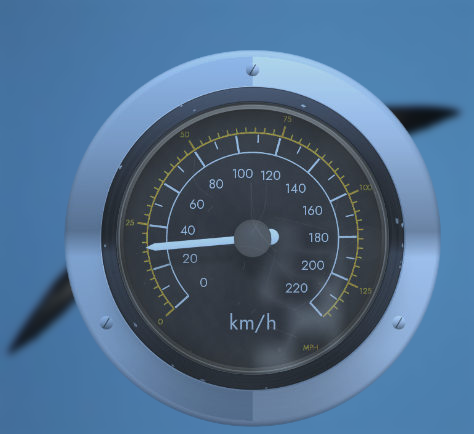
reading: 30 km/h
